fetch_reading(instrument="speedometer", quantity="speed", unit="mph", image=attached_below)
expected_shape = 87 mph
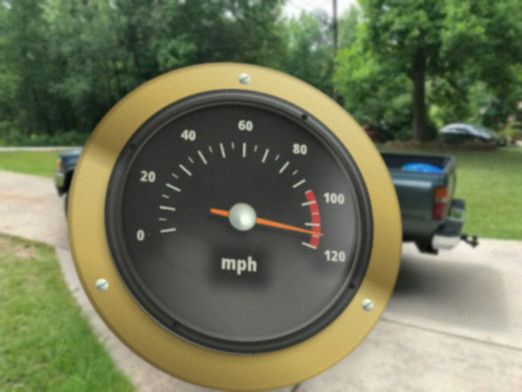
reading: 115 mph
